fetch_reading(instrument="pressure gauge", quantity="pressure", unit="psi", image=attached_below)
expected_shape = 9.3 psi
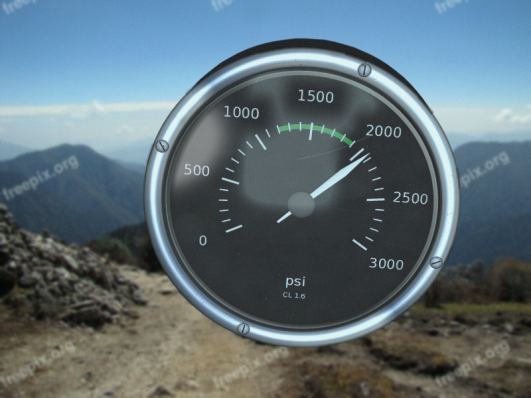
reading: 2050 psi
